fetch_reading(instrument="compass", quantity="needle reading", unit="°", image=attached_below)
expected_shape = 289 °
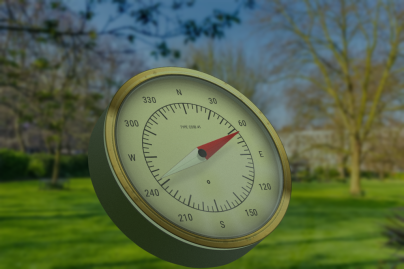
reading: 65 °
